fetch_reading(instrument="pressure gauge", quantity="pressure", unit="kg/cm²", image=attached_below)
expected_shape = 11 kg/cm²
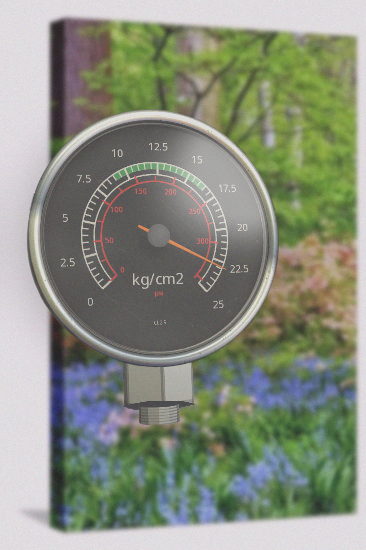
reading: 23 kg/cm²
